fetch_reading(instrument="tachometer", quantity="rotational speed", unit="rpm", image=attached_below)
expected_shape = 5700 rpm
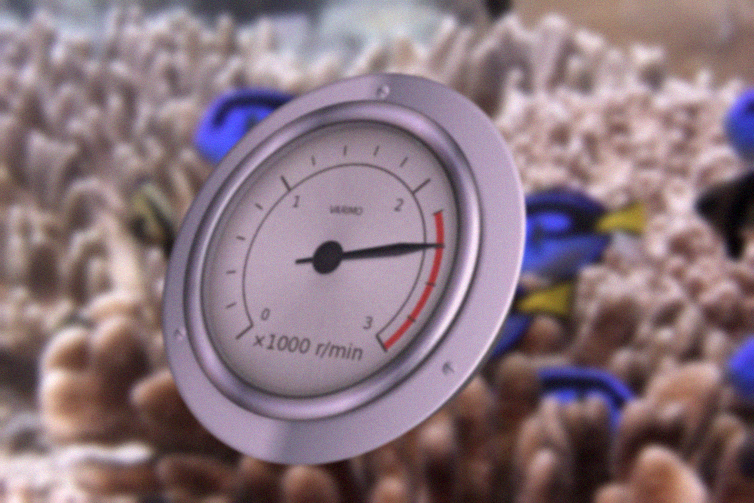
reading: 2400 rpm
